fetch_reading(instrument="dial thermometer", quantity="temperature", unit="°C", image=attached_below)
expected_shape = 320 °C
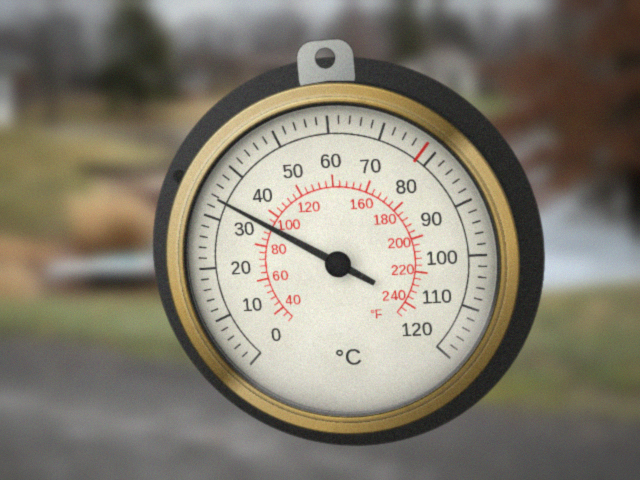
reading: 34 °C
